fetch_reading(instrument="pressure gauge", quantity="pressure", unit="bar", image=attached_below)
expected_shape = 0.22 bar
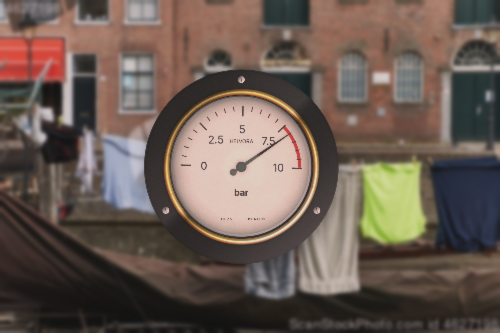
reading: 8 bar
